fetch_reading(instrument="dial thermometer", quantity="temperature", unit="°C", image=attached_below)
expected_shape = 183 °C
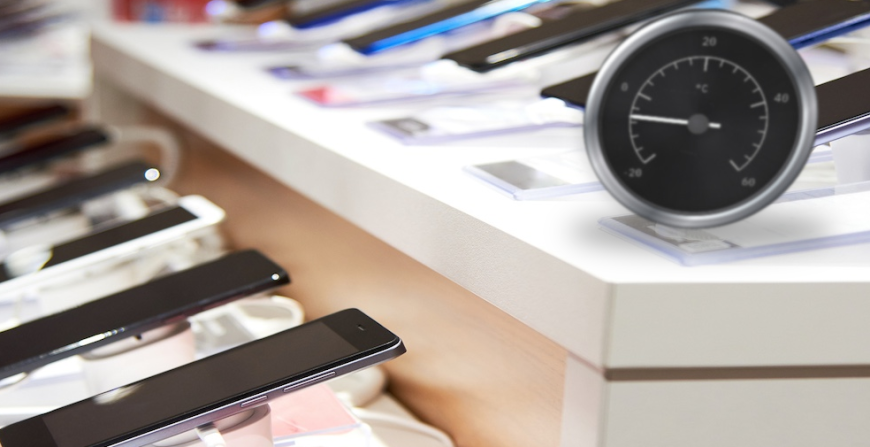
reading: -6 °C
